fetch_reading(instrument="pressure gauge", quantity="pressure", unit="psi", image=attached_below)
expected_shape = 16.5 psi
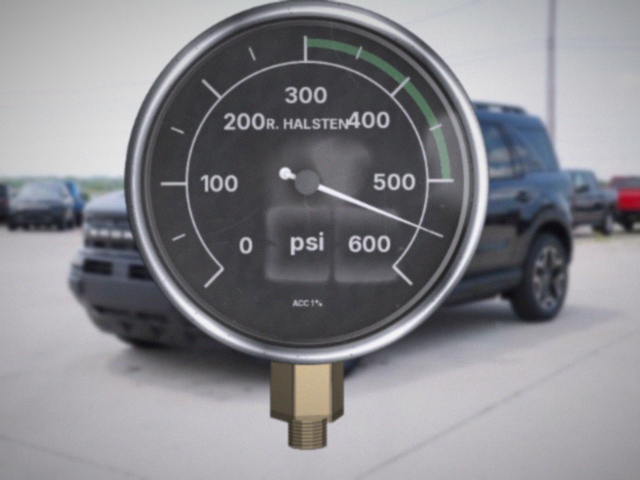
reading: 550 psi
